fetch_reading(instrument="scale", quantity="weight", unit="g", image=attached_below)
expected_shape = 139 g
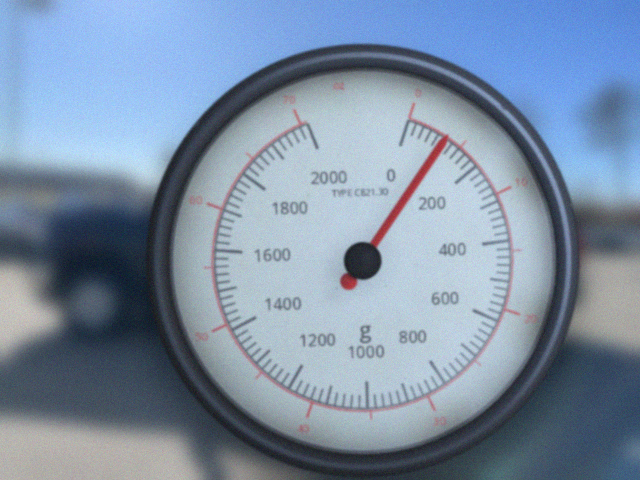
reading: 100 g
